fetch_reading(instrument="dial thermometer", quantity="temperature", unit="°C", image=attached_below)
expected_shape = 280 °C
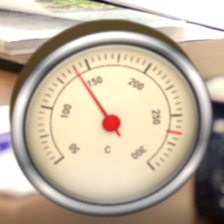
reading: 140 °C
